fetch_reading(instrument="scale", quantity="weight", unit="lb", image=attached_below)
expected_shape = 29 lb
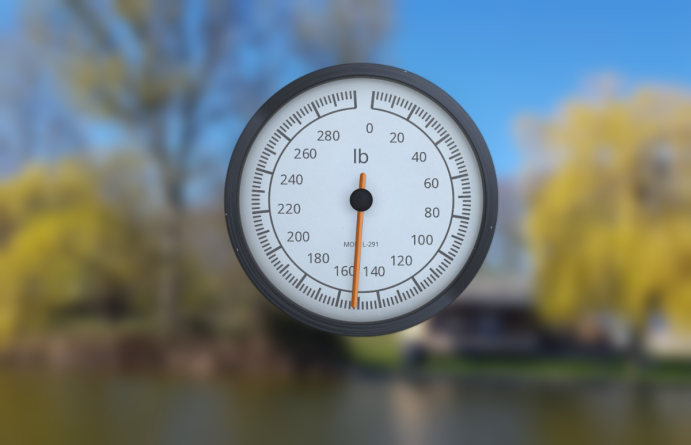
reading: 152 lb
